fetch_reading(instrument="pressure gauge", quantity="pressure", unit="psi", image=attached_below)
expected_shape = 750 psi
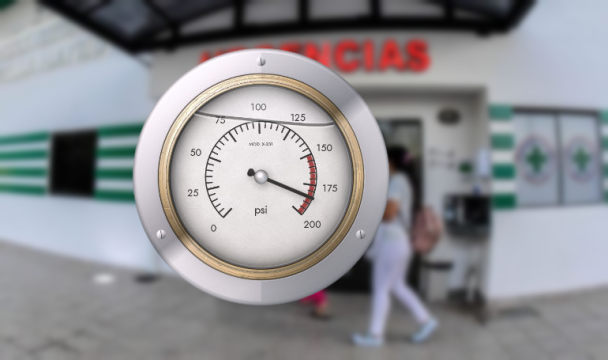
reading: 185 psi
